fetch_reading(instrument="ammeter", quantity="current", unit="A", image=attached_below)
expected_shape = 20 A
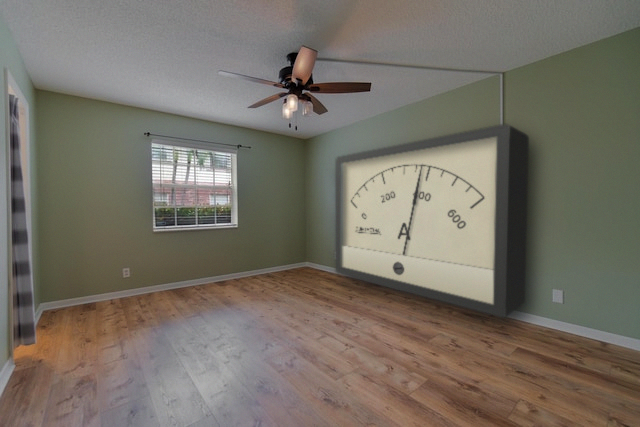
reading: 375 A
